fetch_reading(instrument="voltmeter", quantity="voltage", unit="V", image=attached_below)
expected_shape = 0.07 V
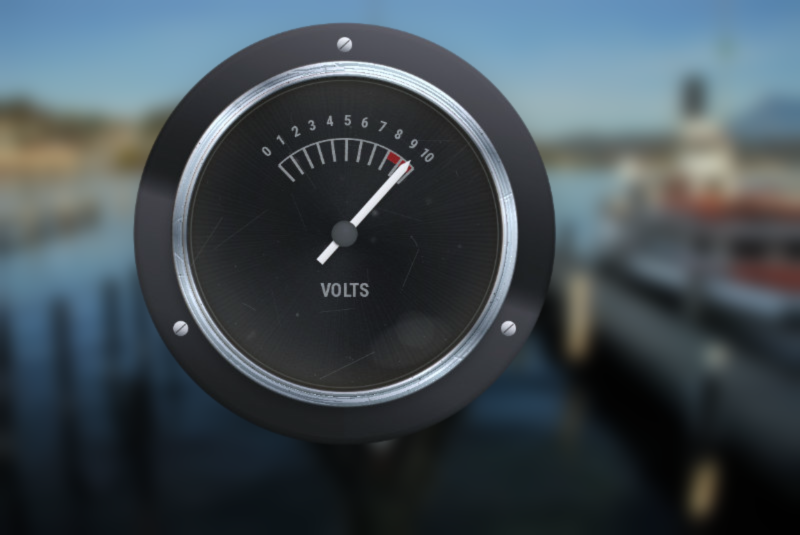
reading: 9.5 V
